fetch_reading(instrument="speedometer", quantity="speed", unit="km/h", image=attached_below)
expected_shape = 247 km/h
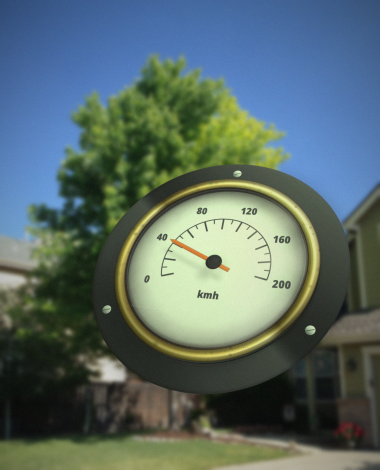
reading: 40 km/h
